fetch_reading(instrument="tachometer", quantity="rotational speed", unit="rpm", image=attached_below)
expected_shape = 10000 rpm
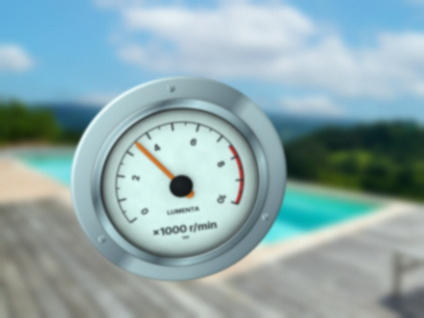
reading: 3500 rpm
